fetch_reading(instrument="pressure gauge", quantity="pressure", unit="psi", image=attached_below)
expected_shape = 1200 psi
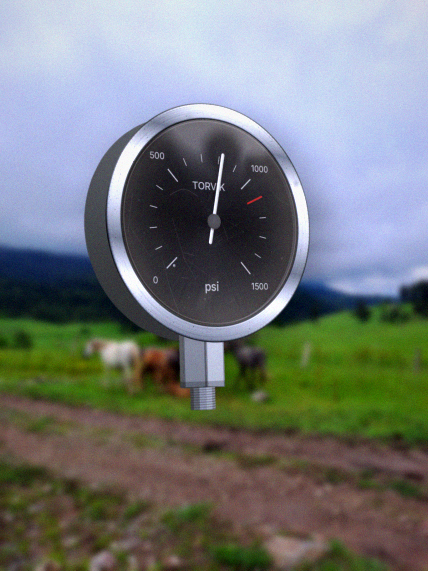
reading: 800 psi
